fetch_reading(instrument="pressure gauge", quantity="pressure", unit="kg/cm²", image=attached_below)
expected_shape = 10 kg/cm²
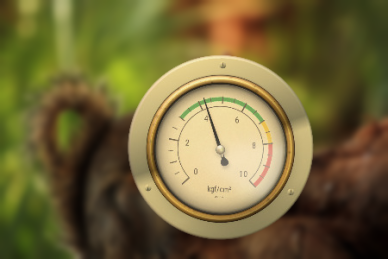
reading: 4.25 kg/cm²
